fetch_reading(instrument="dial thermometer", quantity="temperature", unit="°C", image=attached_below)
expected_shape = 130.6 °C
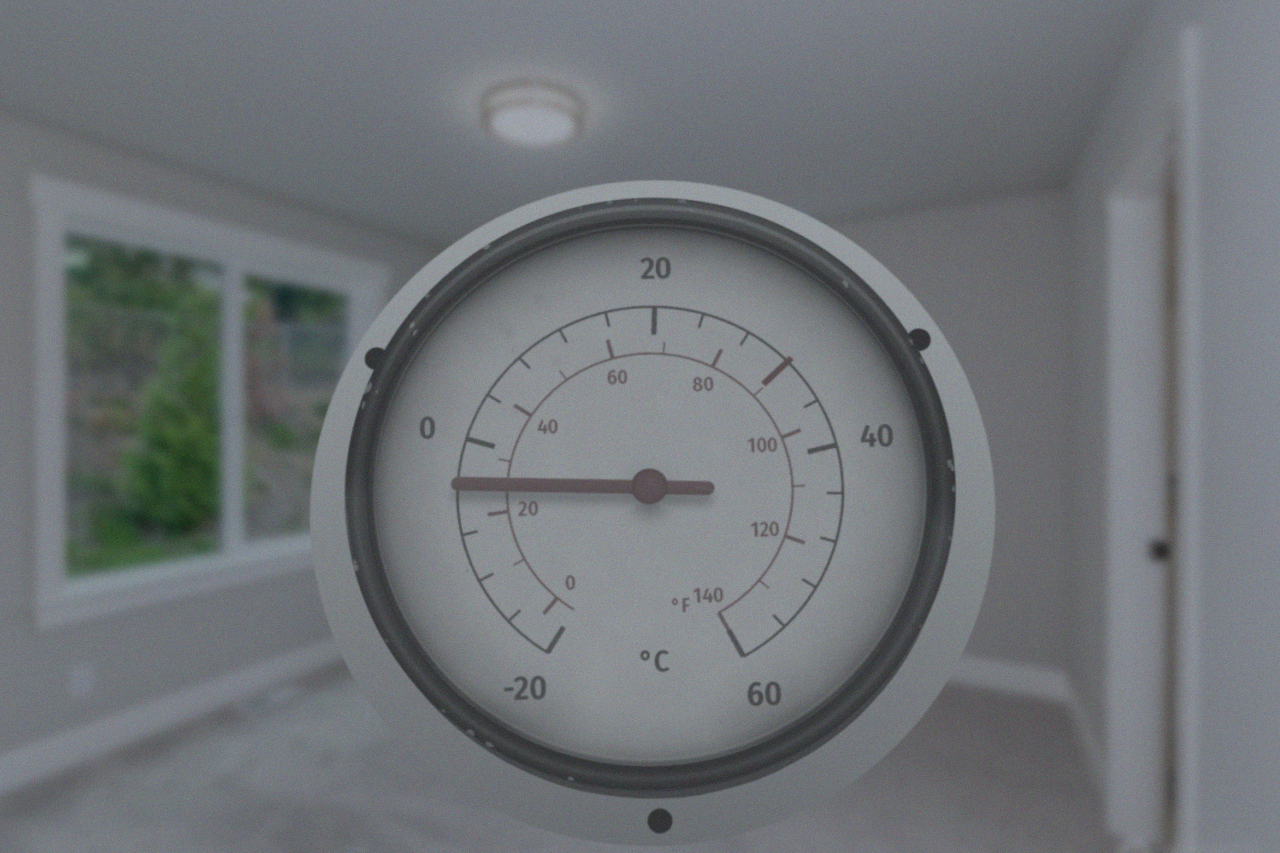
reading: -4 °C
